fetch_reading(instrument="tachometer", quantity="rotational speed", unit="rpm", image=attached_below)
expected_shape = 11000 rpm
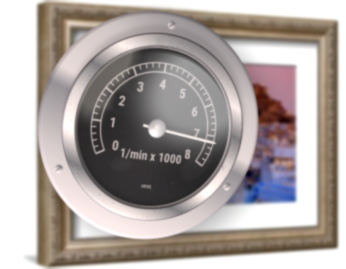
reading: 7200 rpm
